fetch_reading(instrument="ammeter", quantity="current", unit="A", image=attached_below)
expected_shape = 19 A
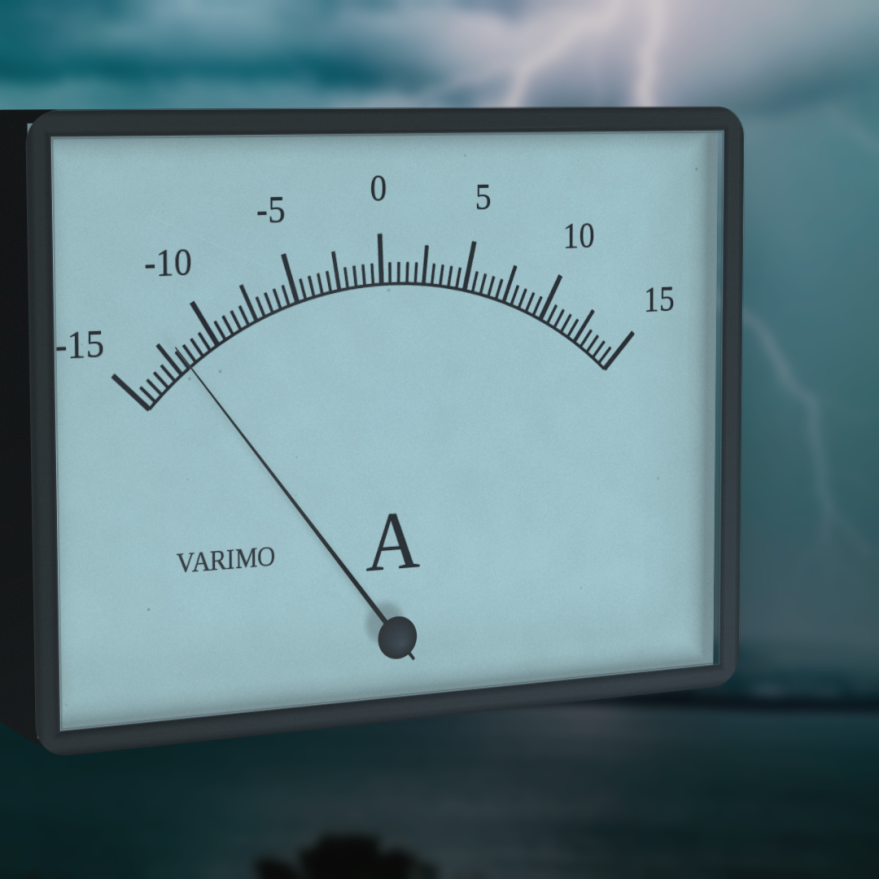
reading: -12 A
